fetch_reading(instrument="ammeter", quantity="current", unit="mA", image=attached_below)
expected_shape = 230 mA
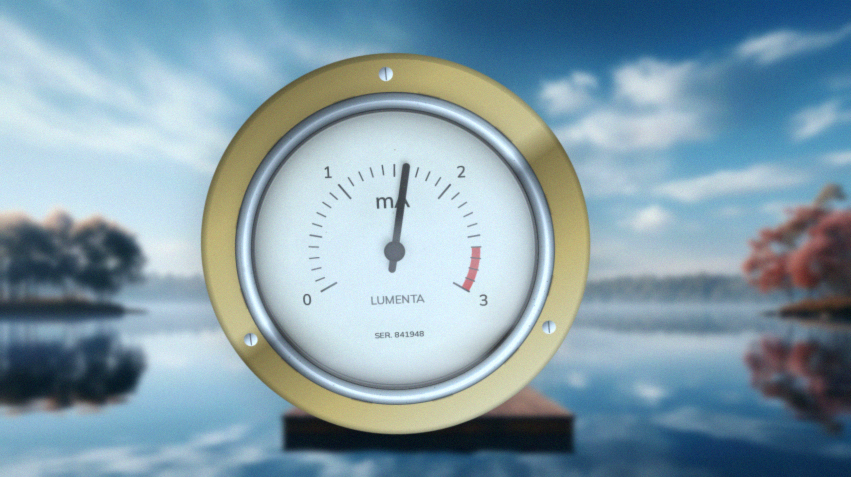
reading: 1.6 mA
